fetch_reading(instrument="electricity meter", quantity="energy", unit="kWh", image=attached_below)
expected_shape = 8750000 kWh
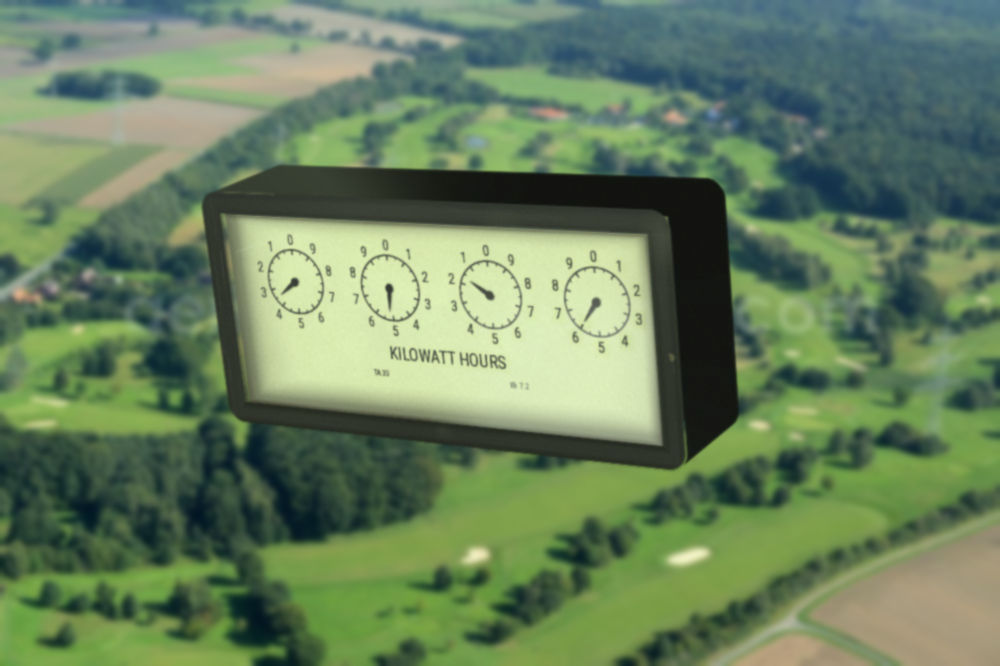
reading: 3516 kWh
